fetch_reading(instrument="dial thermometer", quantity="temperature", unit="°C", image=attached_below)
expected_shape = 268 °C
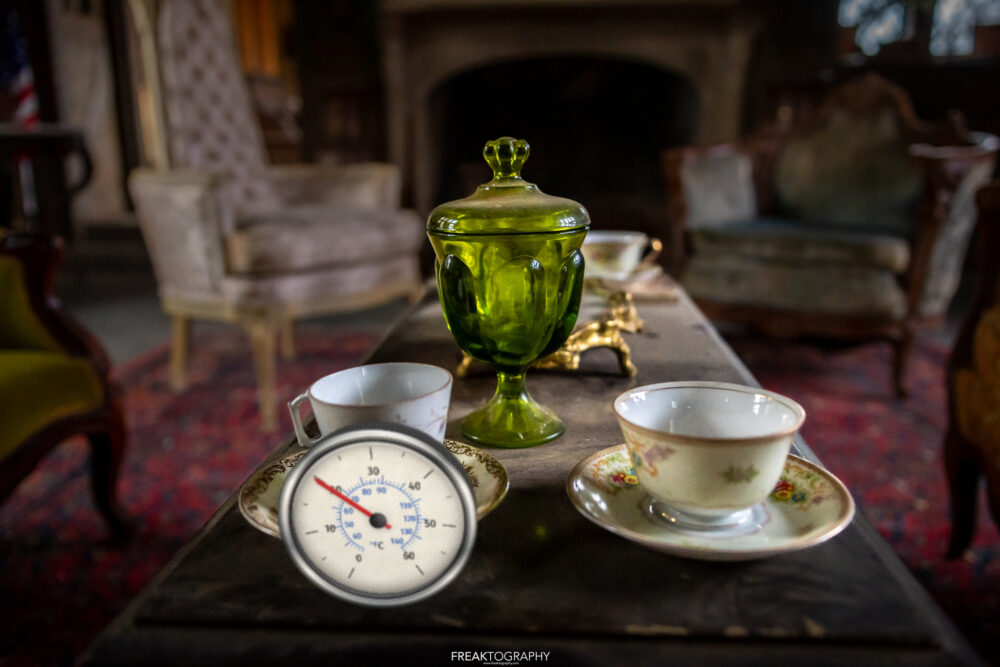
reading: 20 °C
